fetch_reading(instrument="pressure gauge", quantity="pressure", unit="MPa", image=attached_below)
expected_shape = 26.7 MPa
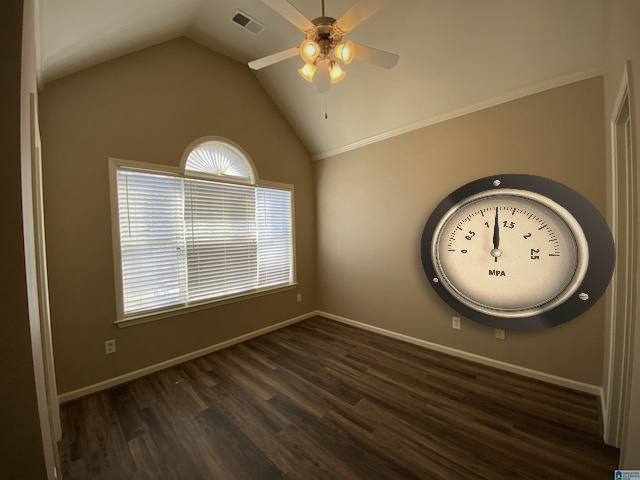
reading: 1.25 MPa
